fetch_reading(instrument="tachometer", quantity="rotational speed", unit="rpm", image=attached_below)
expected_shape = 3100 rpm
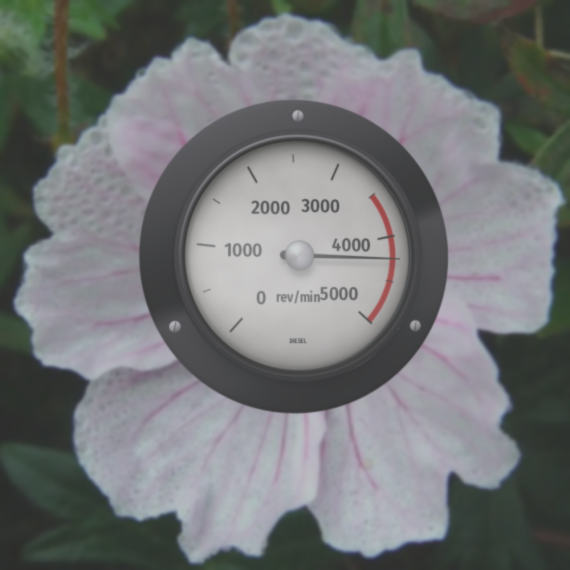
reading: 4250 rpm
